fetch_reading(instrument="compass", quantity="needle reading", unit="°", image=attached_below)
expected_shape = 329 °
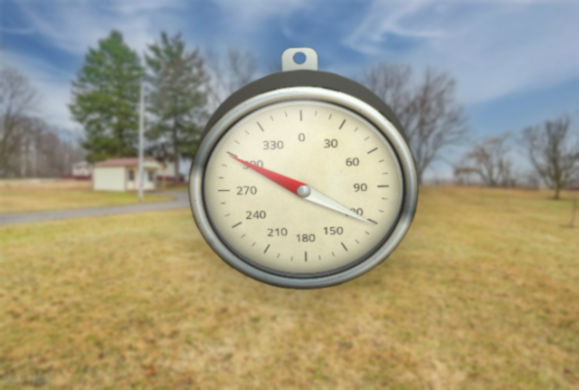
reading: 300 °
